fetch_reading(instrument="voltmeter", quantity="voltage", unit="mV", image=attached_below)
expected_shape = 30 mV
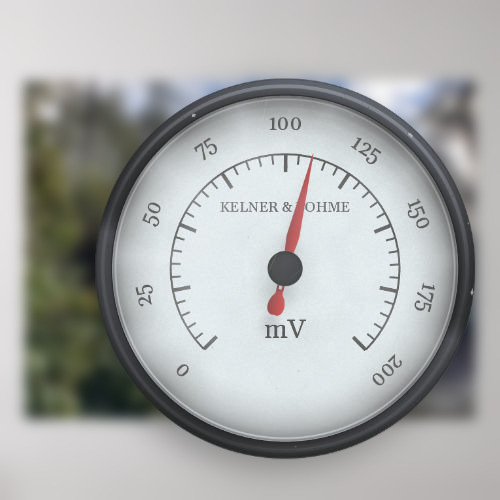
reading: 110 mV
